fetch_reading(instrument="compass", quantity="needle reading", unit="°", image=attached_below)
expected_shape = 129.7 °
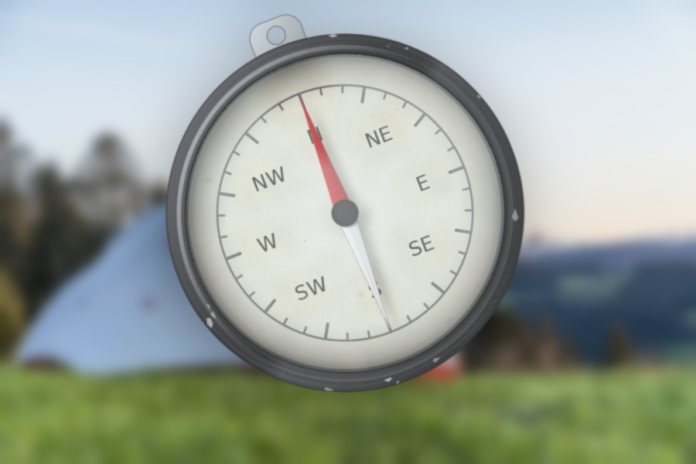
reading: 0 °
